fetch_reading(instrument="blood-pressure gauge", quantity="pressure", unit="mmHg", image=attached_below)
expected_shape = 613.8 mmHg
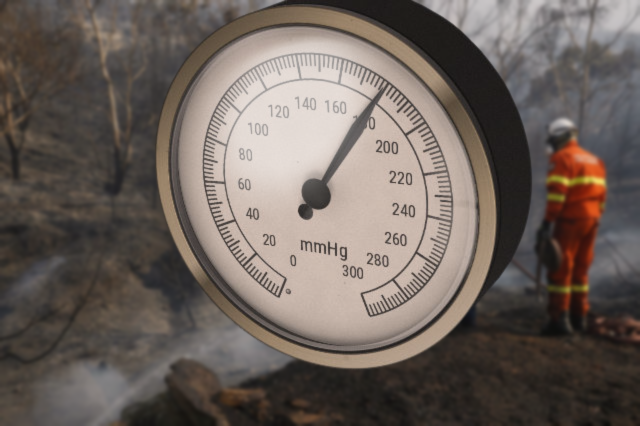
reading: 180 mmHg
